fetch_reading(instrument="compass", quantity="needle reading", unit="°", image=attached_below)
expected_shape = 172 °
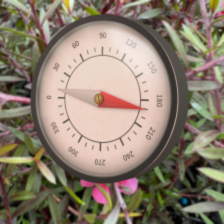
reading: 190 °
